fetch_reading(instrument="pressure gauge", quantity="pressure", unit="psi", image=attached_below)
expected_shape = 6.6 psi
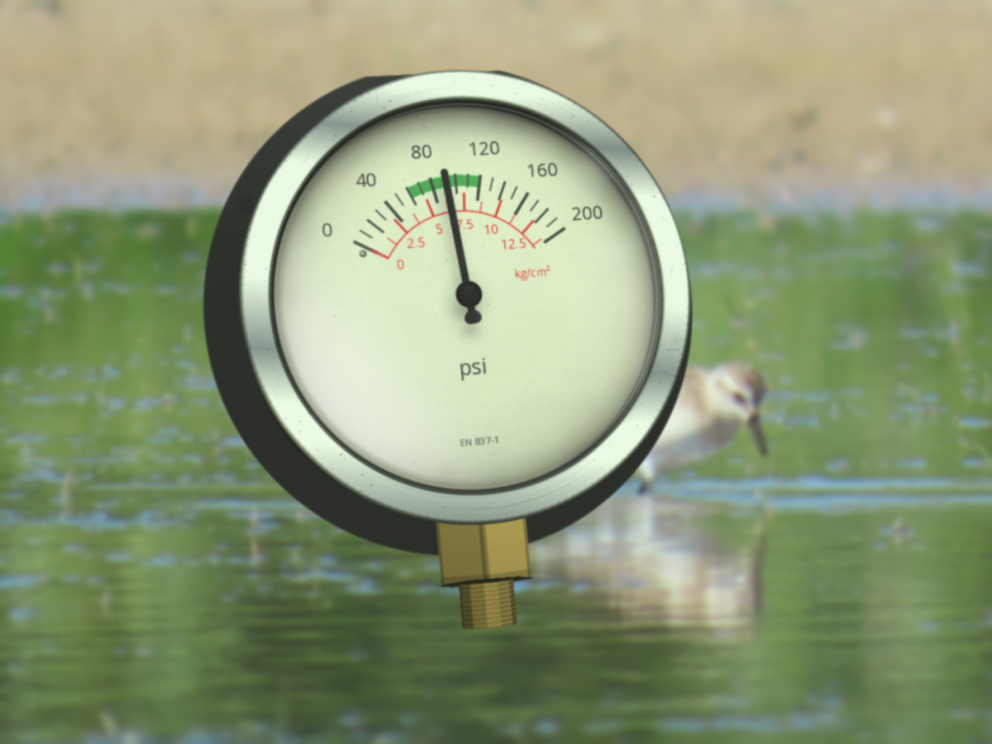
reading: 90 psi
